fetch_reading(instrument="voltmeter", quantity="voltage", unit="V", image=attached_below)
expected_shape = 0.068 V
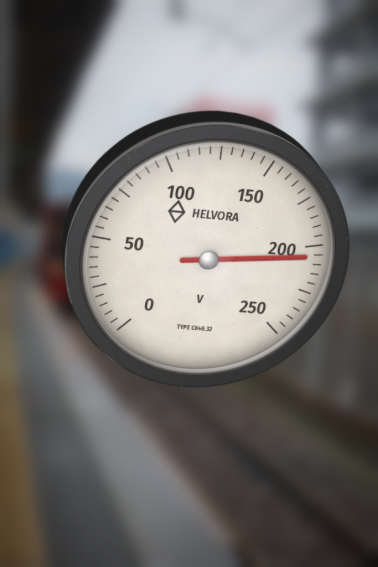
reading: 205 V
